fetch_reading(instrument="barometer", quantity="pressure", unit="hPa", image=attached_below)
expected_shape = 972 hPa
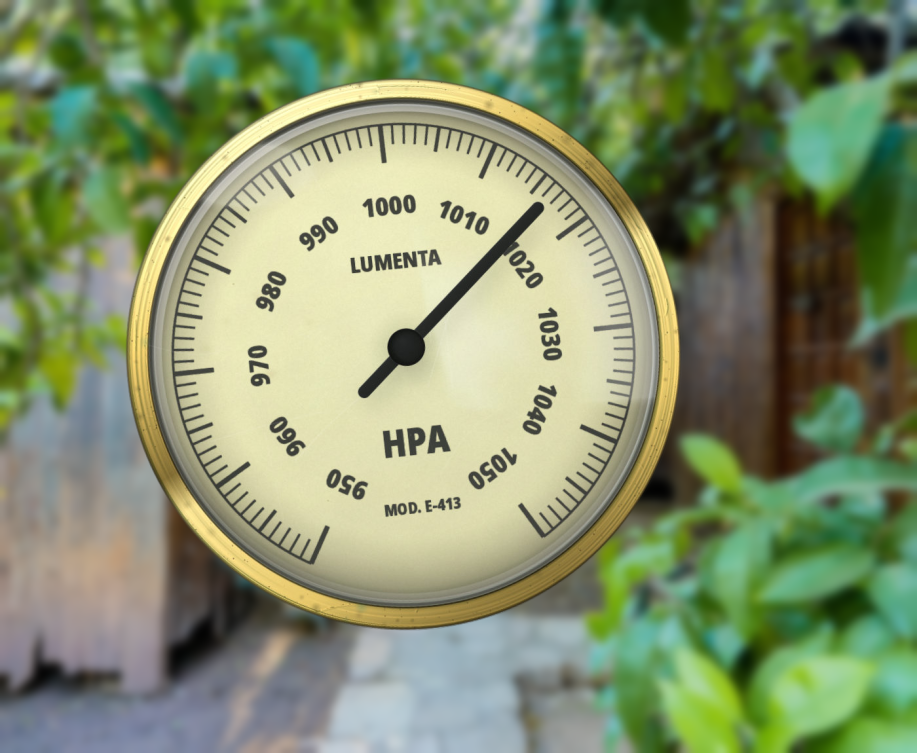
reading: 1016.5 hPa
